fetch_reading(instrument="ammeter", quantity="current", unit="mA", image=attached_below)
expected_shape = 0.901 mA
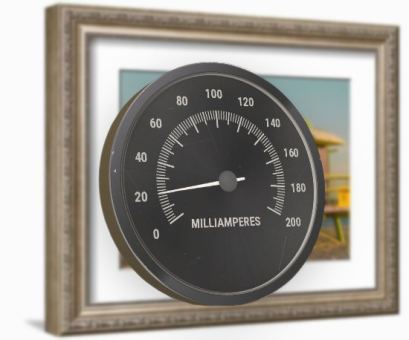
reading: 20 mA
